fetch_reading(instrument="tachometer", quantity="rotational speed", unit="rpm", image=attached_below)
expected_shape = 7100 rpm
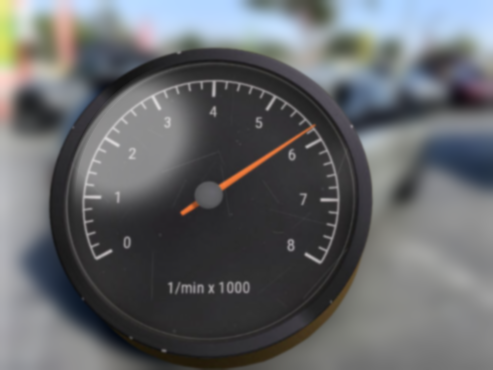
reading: 5800 rpm
